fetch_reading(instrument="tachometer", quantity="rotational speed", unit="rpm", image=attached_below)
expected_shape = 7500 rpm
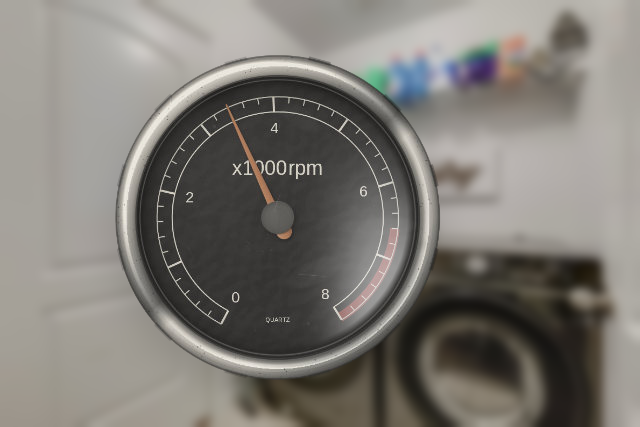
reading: 3400 rpm
